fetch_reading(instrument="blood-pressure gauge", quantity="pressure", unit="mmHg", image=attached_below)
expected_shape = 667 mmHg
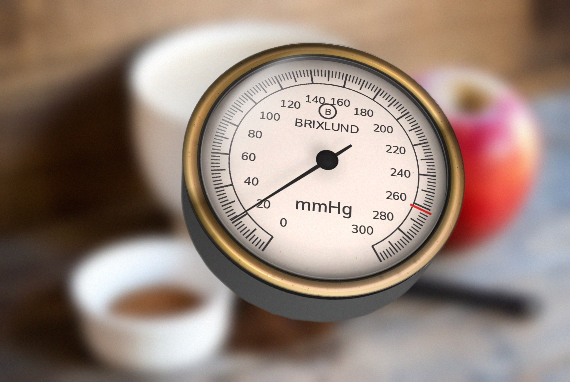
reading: 20 mmHg
